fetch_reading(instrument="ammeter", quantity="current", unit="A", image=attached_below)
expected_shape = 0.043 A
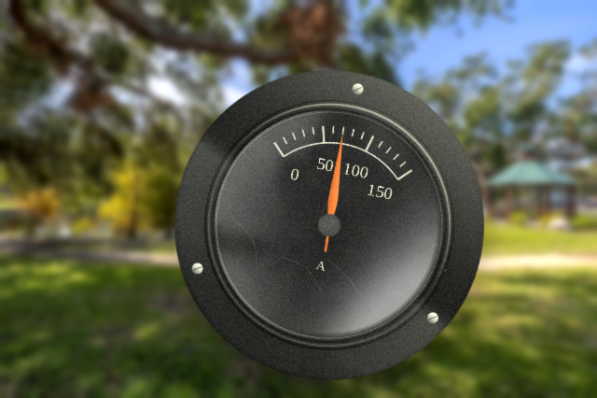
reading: 70 A
